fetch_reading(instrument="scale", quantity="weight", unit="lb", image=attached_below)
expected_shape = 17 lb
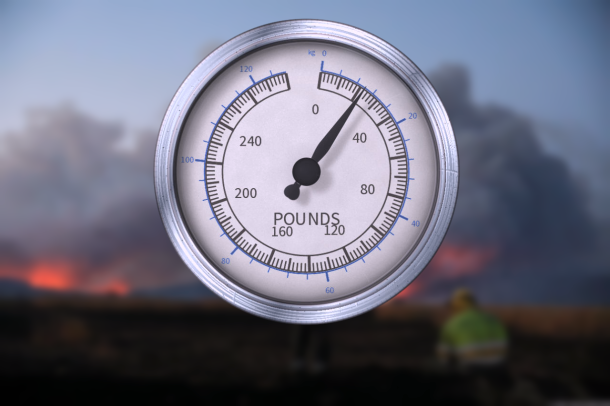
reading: 22 lb
